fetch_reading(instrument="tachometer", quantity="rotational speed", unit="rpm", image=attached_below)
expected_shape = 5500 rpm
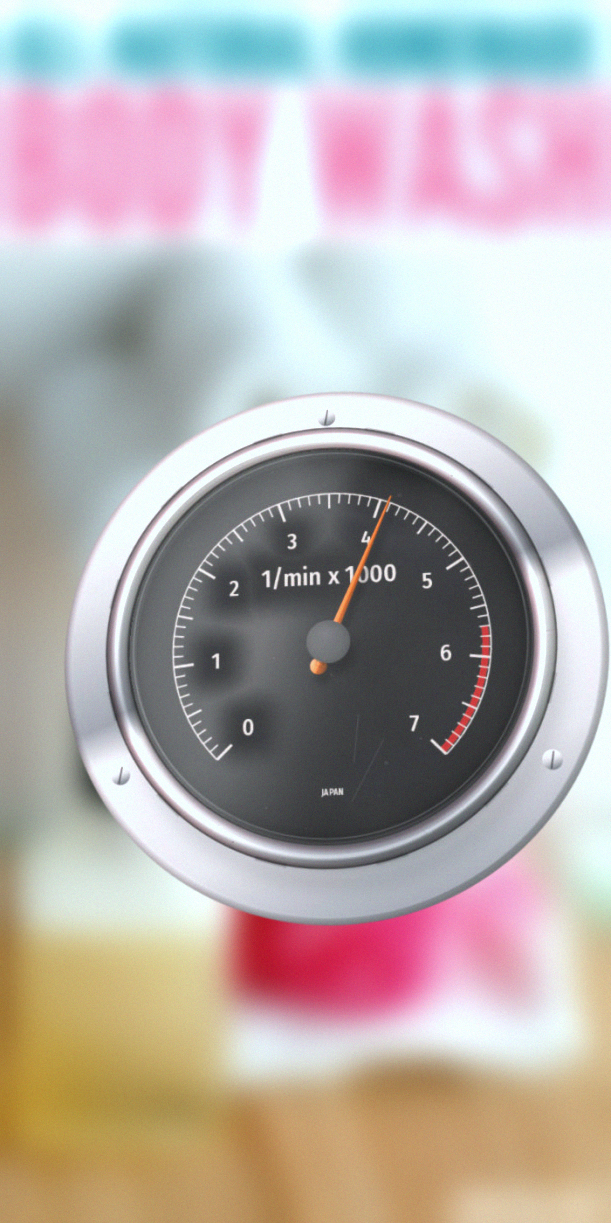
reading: 4100 rpm
